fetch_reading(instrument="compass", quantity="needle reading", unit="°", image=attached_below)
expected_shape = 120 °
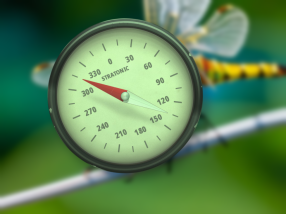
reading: 315 °
